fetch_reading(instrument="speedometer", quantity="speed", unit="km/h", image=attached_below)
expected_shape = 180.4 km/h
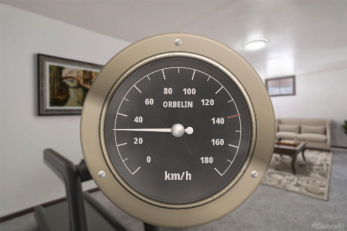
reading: 30 km/h
